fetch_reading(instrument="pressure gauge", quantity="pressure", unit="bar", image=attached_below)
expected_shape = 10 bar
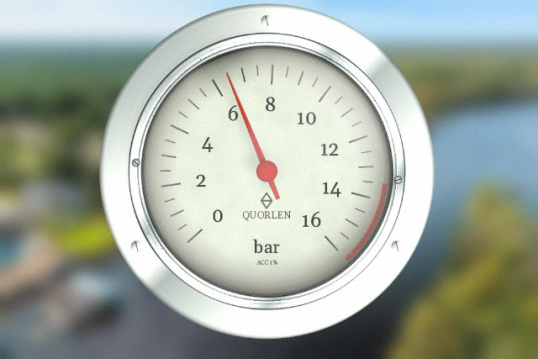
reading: 6.5 bar
